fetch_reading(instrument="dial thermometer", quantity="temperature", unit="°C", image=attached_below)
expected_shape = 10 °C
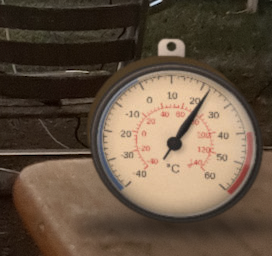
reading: 22 °C
